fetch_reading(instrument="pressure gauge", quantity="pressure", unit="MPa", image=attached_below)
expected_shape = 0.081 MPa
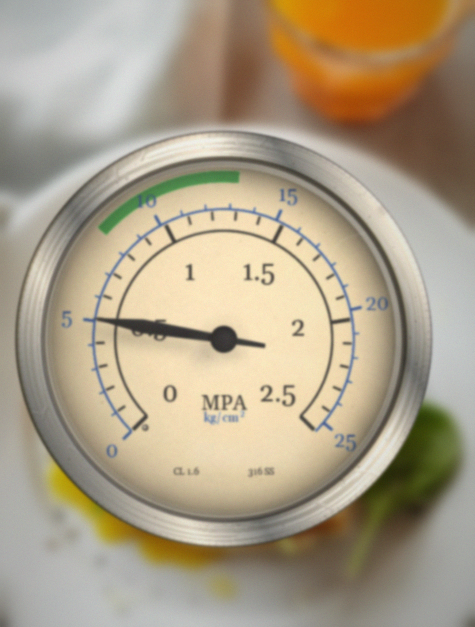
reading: 0.5 MPa
